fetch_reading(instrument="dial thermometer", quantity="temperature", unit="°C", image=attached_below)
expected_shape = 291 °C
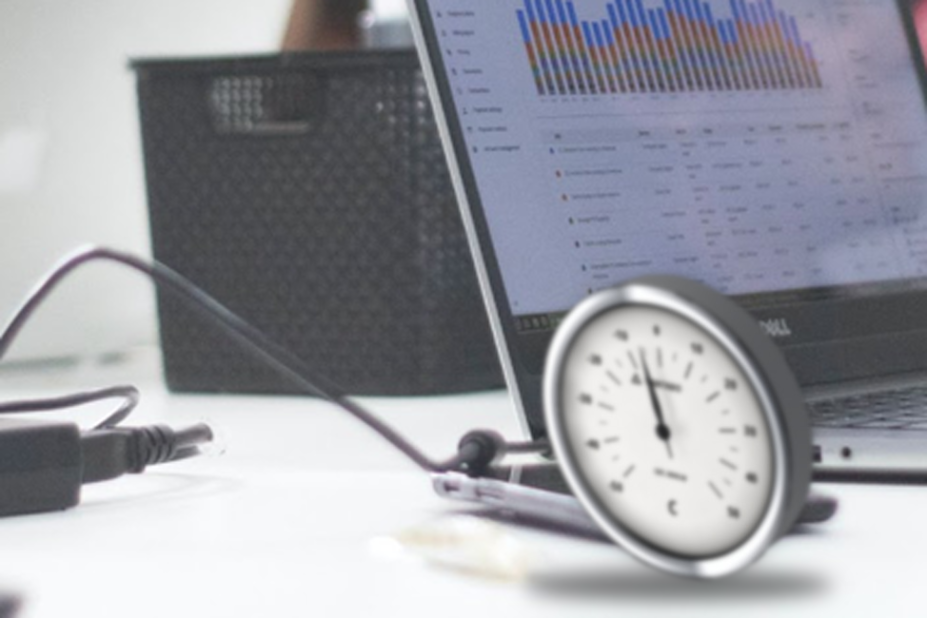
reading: -5 °C
